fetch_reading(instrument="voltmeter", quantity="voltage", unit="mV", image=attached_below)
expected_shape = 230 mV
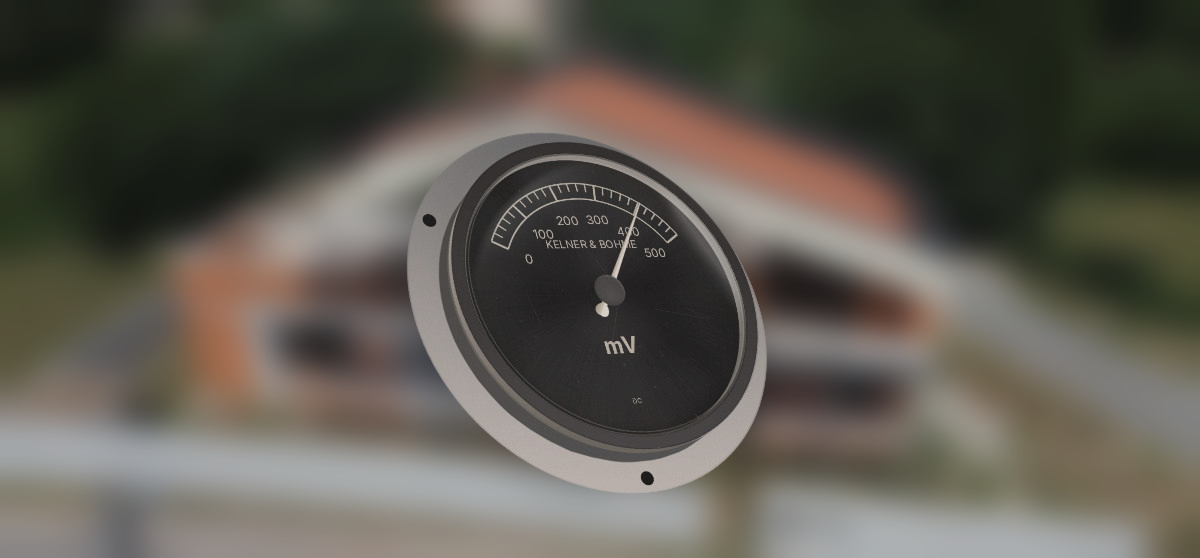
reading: 400 mV
